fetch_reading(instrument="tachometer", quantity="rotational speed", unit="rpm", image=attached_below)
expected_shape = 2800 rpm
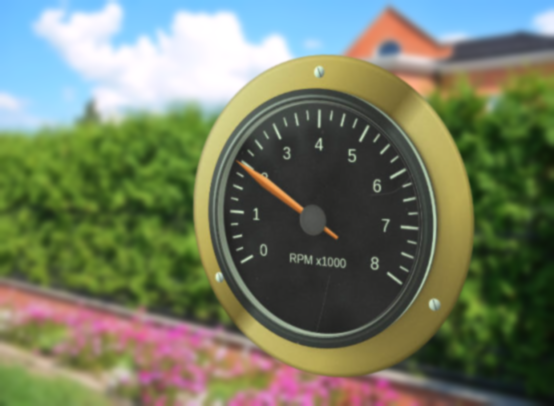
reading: 2000 rpm
